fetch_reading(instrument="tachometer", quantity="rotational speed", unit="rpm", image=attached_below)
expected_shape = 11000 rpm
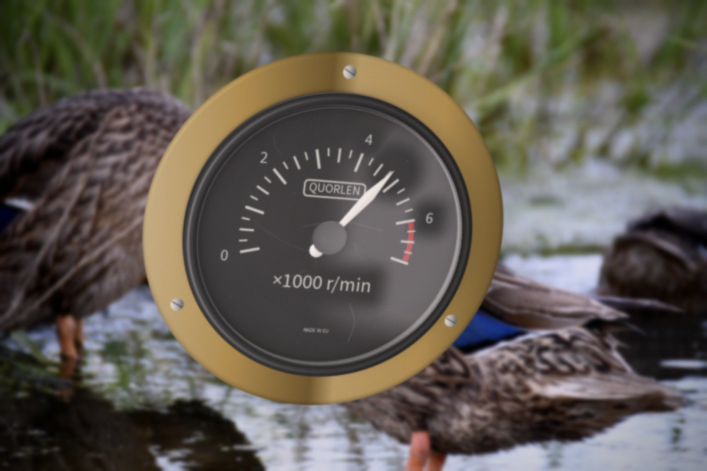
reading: 4750 rpm
